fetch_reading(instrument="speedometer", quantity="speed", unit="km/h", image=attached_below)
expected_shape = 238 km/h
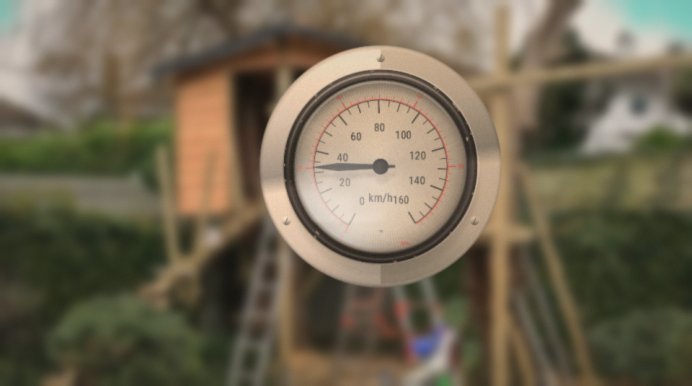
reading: 32.5 km/h
